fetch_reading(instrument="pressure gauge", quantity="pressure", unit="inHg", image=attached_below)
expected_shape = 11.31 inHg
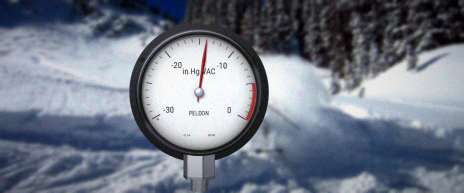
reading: -14 inHg
